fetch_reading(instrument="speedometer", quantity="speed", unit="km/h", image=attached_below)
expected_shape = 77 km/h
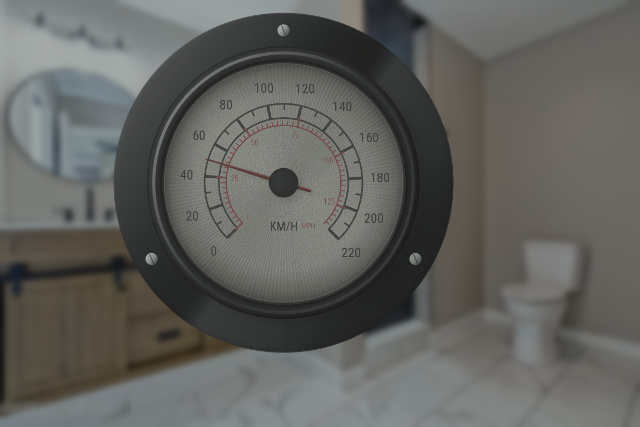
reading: 50 km/h
